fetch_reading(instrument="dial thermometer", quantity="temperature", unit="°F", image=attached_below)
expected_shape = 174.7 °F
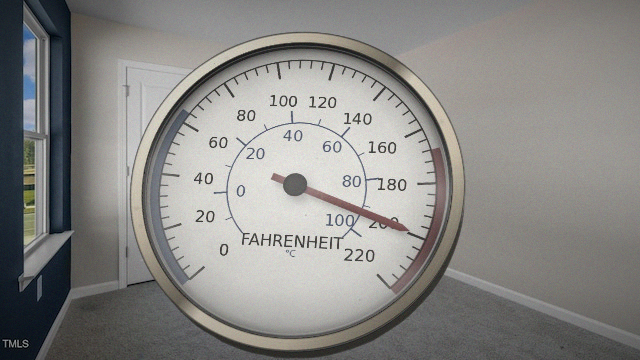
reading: 200 °F
